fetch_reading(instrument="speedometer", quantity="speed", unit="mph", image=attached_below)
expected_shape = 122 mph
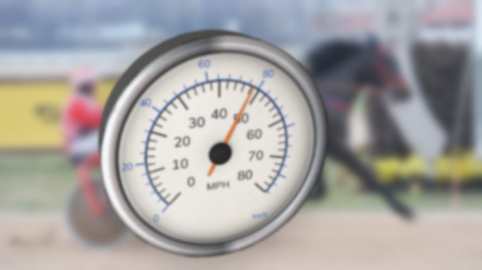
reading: 48 mph
